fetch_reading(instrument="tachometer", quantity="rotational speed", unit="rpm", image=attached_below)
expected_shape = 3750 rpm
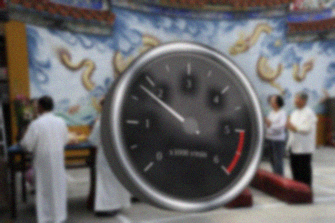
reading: 1750 rpm
